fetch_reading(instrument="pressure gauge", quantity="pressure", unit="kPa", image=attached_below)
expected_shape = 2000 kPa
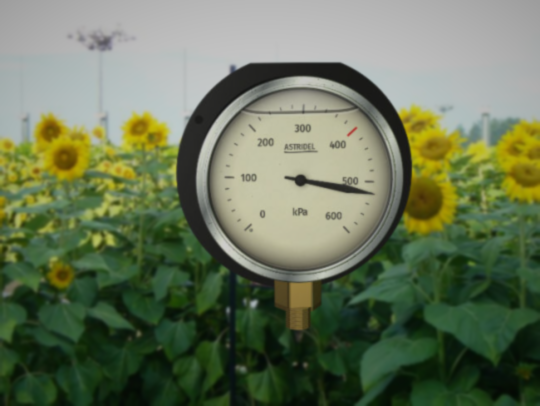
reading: 520 kPa
